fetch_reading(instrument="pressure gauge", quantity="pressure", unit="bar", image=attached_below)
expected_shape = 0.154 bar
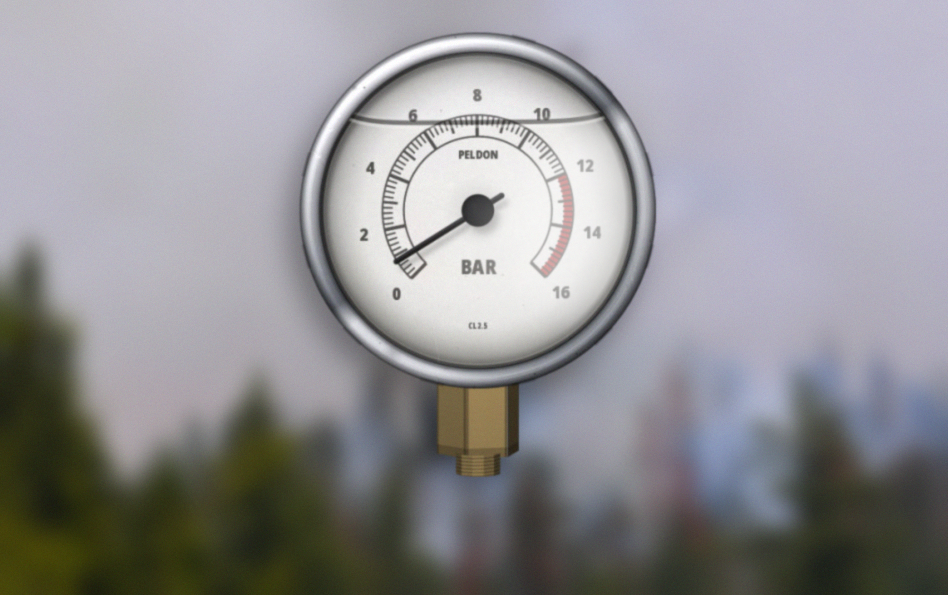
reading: 0.8 bar
